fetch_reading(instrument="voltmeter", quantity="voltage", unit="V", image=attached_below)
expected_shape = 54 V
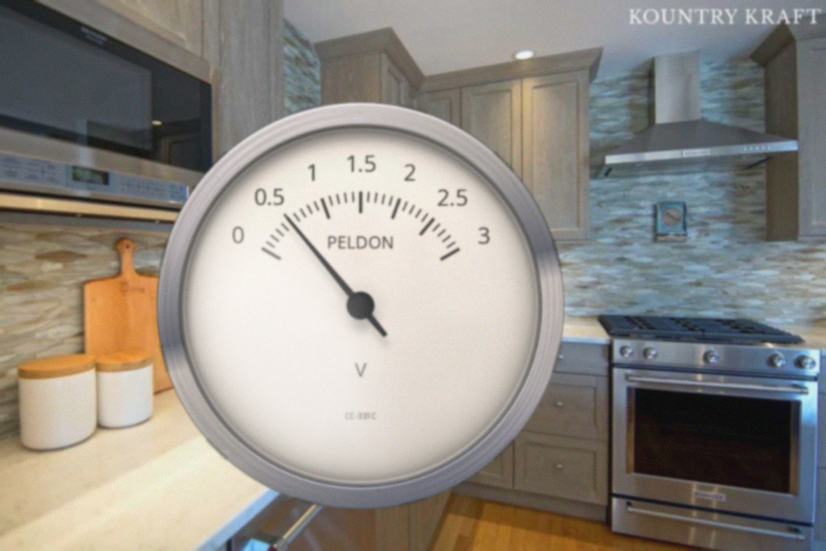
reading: 0.5 V
